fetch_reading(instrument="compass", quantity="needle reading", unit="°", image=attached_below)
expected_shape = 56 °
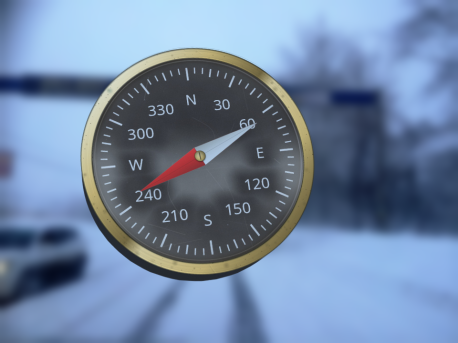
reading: 245 °
